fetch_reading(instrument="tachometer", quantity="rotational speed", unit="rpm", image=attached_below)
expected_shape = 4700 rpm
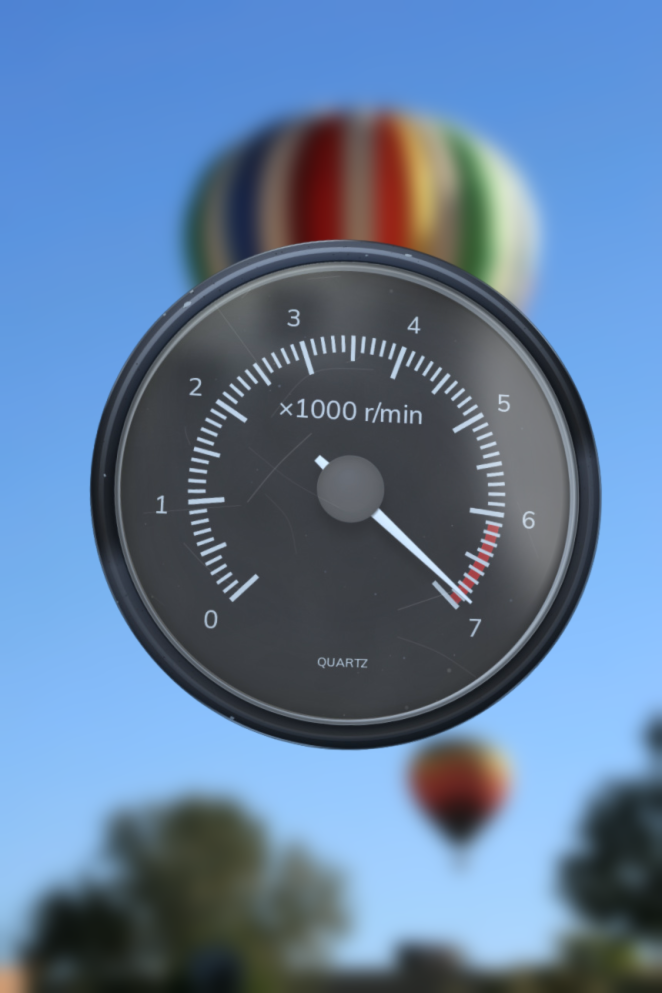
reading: 6900 rpm
